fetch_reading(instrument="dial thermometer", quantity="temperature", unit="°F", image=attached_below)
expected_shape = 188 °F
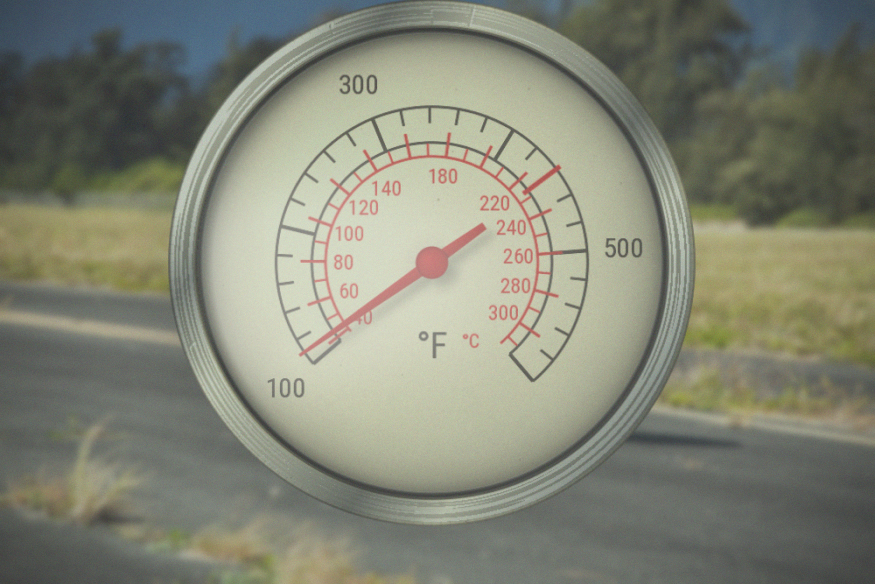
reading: 110 °F
